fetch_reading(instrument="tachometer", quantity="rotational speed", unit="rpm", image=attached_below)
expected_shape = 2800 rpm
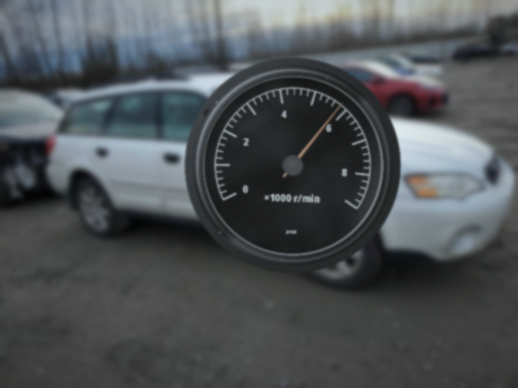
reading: 5800 rpm
